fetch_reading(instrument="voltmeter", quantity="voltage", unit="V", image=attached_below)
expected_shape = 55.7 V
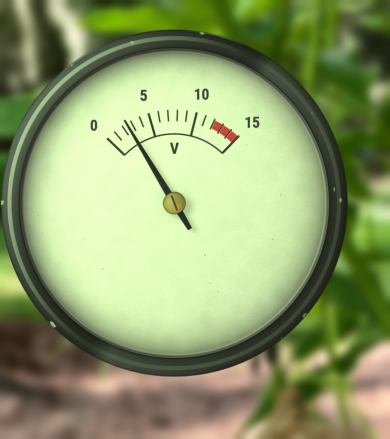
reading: 2.5 V
